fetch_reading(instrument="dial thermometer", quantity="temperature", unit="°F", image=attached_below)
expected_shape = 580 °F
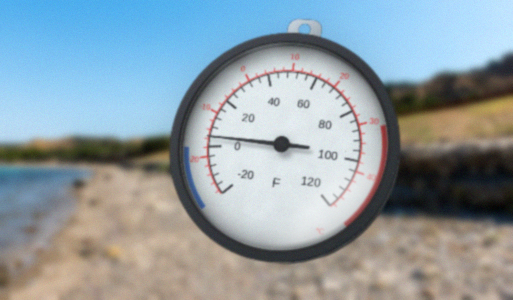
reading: 4 °F
